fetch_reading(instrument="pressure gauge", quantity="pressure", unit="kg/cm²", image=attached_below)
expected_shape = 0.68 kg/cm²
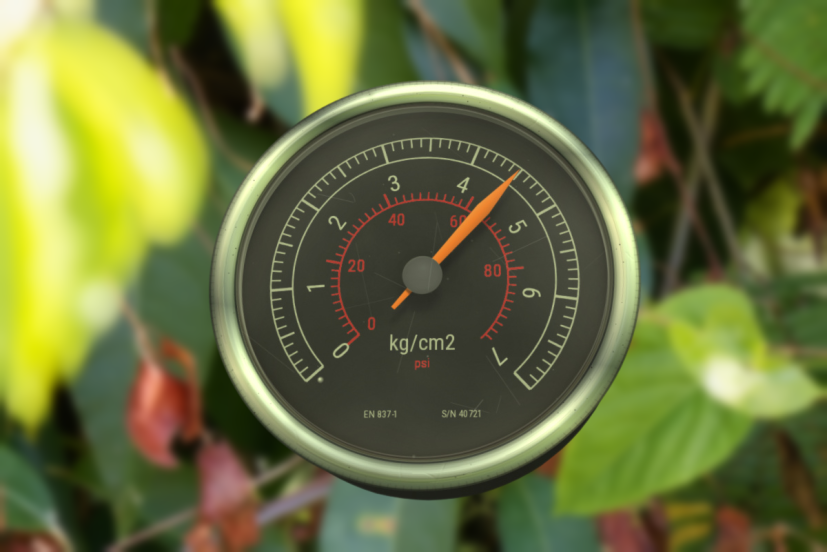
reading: 4.5 kg/cm²
